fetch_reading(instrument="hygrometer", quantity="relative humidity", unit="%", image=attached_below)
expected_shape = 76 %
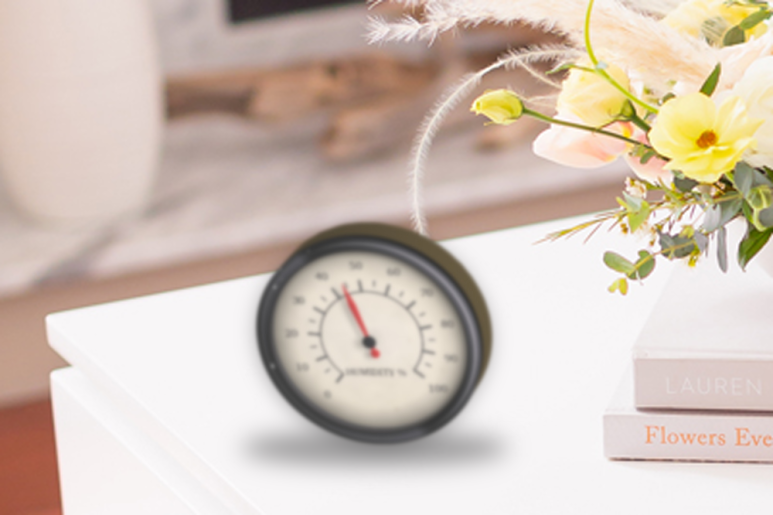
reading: 45 %
